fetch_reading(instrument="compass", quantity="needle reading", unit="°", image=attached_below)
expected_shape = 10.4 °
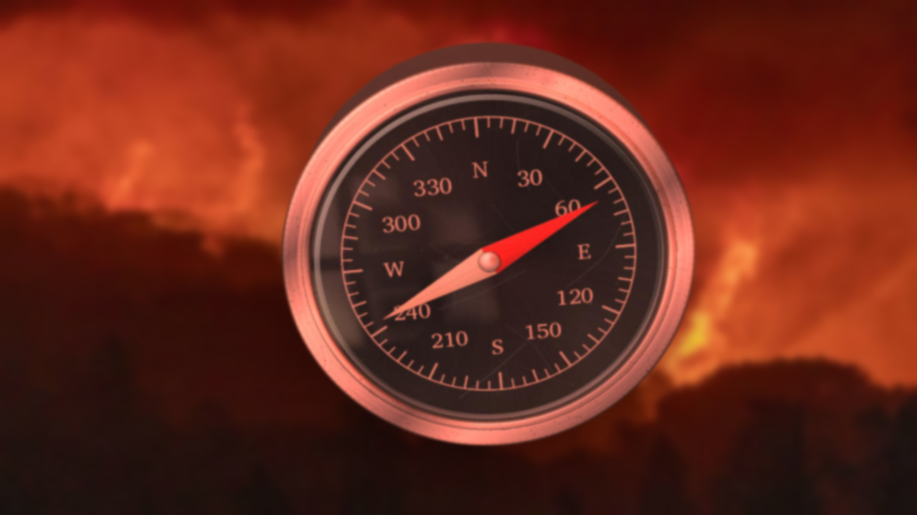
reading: 65 °
